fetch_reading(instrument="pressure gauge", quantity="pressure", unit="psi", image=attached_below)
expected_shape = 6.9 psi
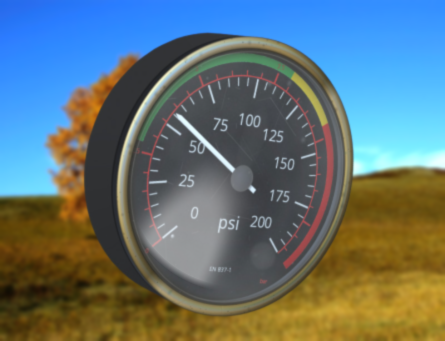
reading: 55 psi
